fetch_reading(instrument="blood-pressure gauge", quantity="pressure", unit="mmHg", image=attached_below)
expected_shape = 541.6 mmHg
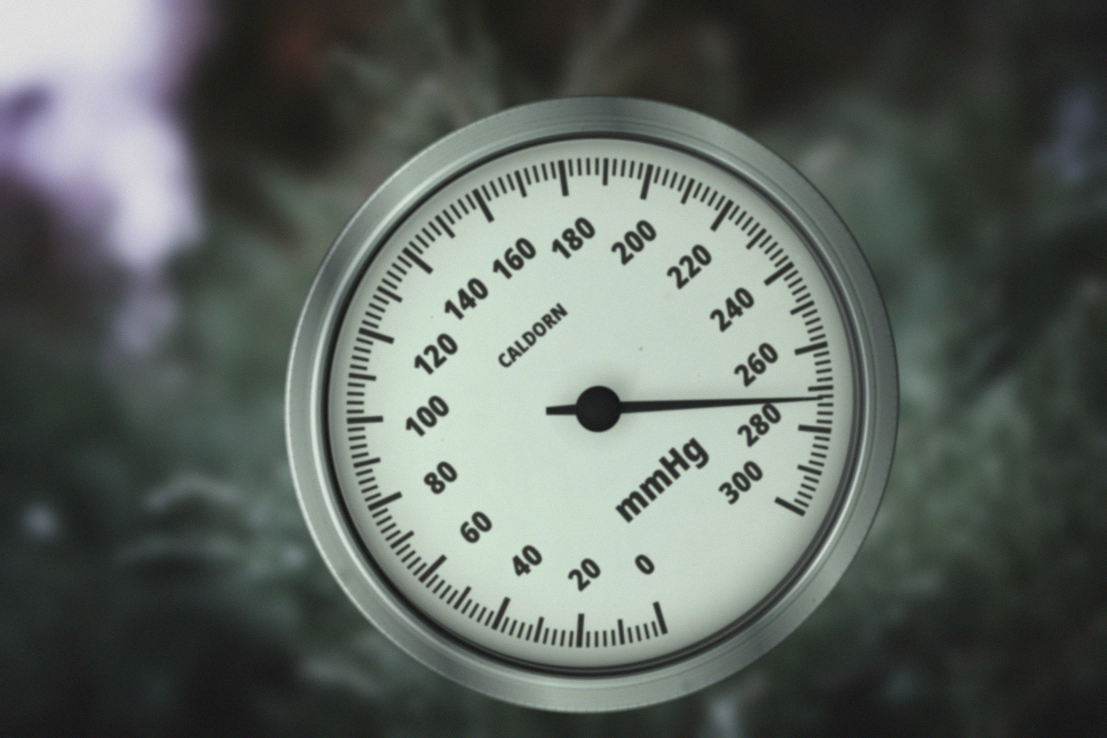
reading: 272 mmHg
